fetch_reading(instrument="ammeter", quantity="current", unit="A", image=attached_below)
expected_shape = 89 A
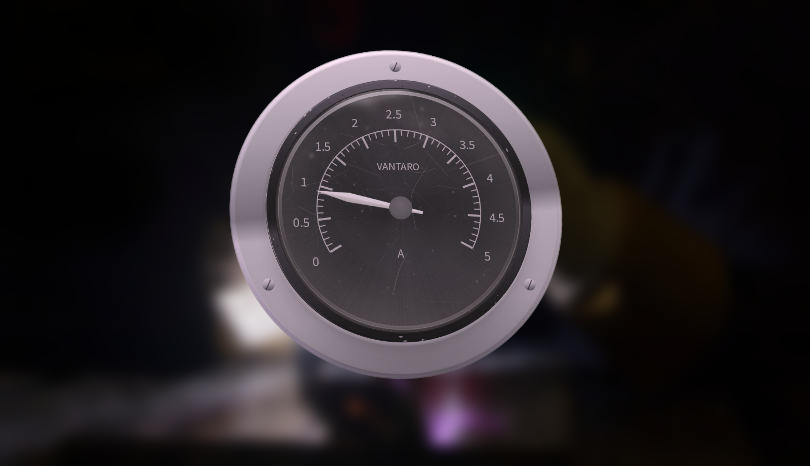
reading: 0.9 A
